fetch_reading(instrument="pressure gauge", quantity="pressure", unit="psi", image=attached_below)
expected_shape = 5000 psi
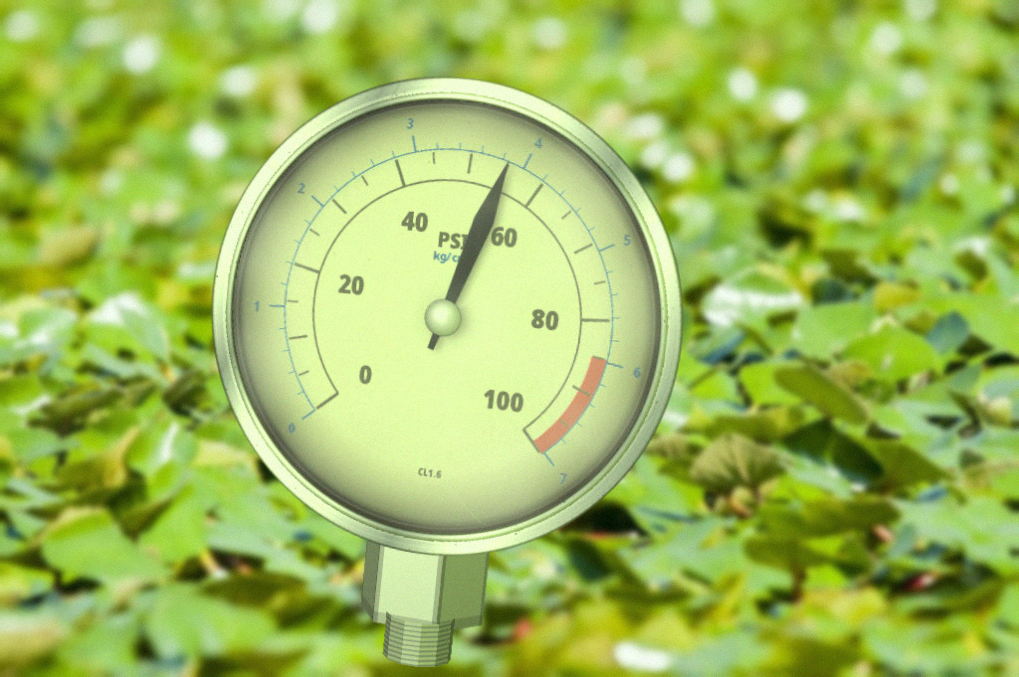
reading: 55 psi
